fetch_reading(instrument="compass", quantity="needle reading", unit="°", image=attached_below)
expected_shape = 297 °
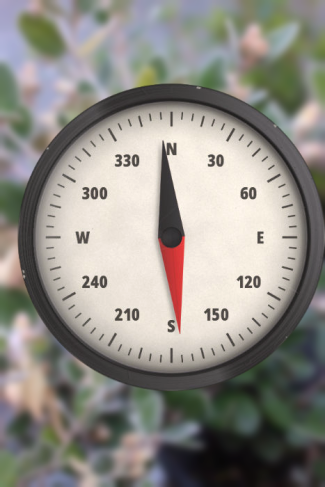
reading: 175 °
